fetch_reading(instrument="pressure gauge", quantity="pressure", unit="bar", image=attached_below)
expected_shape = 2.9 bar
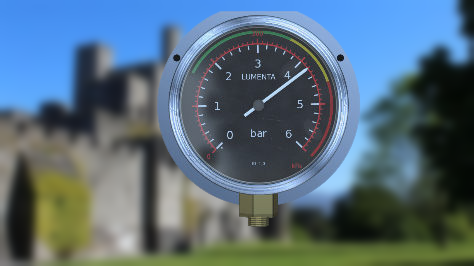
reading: 4.2 bar
